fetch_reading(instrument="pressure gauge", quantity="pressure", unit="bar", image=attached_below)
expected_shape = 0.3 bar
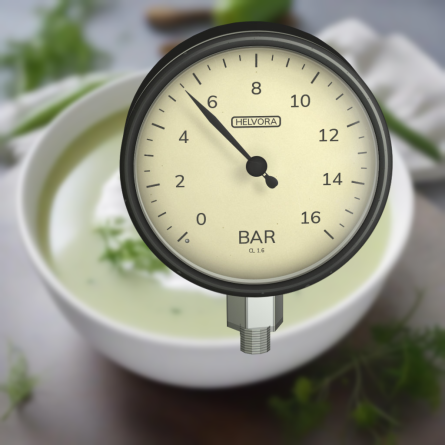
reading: 5.5 bar
